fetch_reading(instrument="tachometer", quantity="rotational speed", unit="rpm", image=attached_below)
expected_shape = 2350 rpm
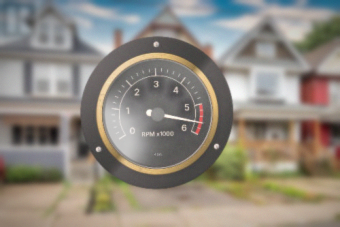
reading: 5600 rpm
